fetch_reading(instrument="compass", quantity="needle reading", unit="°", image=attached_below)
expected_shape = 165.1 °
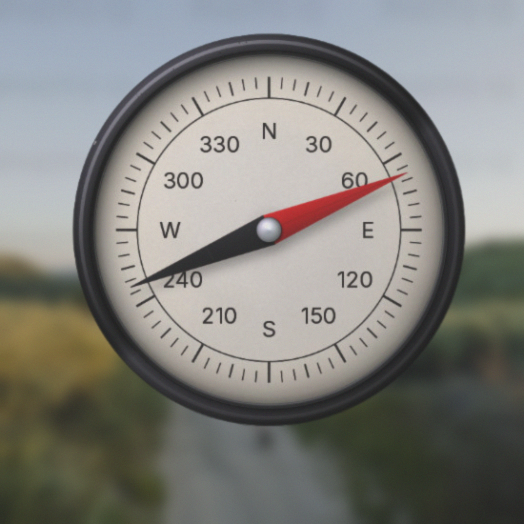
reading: 67.5 °
